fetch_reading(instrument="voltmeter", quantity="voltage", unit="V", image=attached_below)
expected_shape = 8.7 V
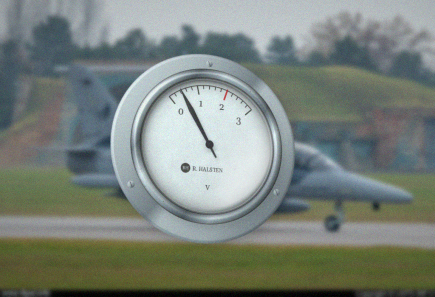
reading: 0.4 V
